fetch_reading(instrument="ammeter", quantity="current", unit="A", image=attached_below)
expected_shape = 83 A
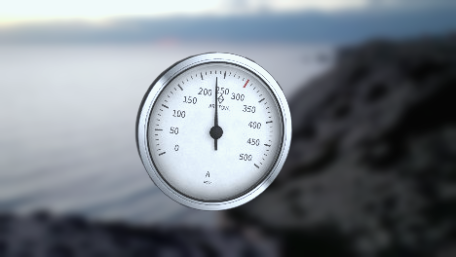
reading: 230 A
